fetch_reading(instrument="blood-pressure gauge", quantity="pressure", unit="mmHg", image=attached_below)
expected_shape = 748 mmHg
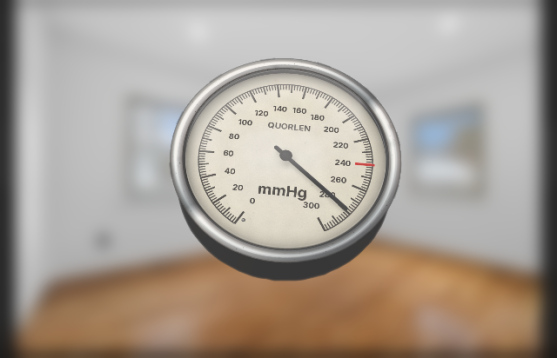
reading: 280 mmHg
